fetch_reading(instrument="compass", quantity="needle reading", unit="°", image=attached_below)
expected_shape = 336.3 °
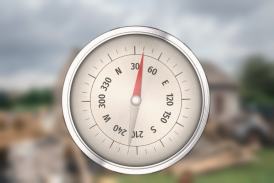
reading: 40 °
